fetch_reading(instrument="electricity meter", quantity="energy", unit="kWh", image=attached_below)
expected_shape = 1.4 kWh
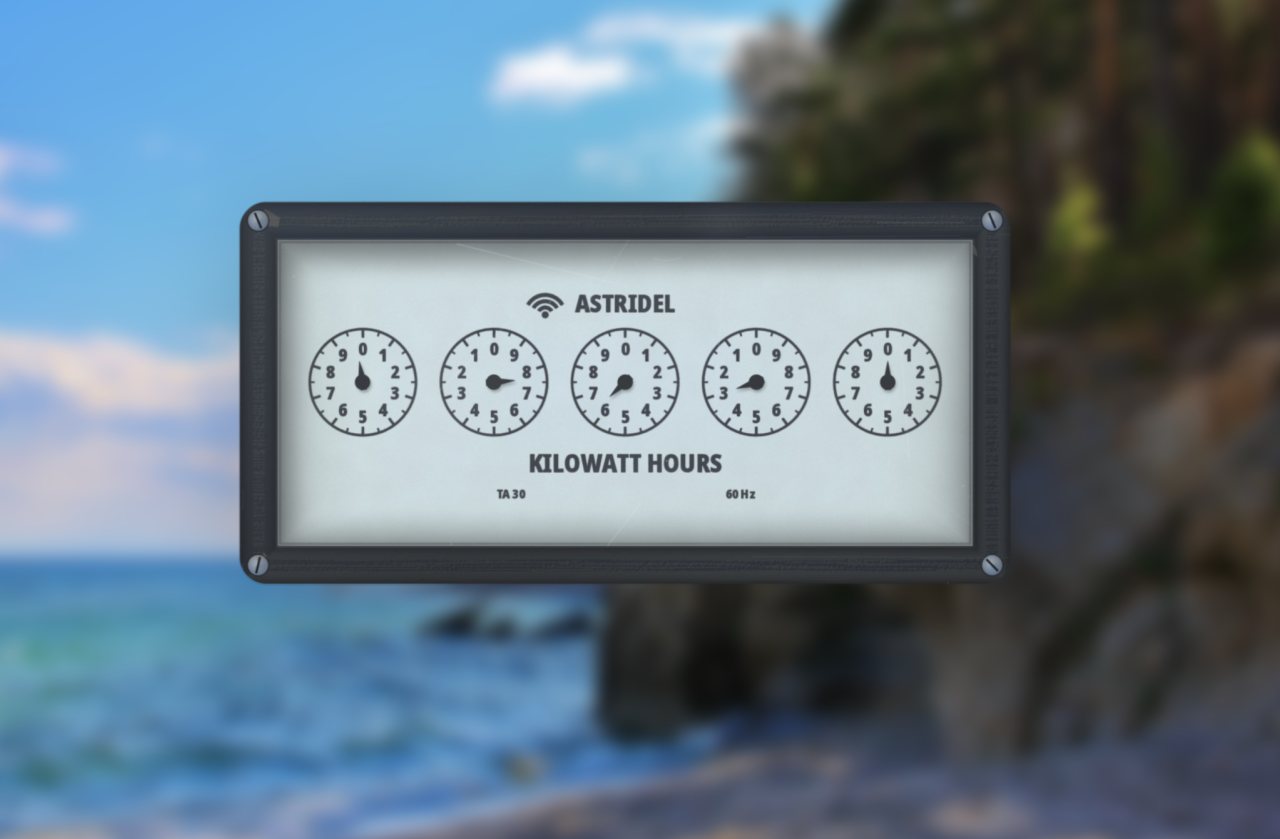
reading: 97630 kWh
